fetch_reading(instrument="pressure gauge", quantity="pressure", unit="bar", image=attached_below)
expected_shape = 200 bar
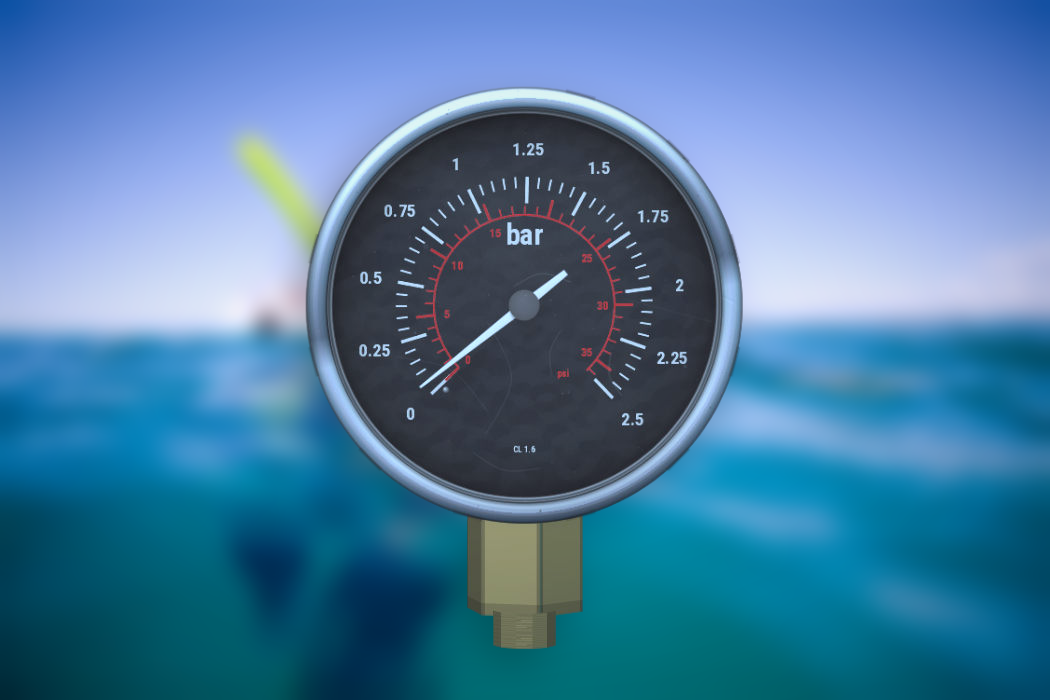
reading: 0.05 bar
